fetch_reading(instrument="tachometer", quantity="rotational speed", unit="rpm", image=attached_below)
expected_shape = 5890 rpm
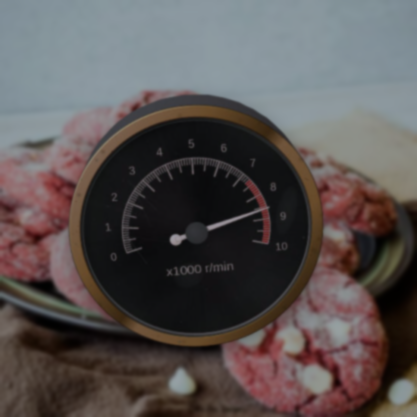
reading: 8500 rpm
